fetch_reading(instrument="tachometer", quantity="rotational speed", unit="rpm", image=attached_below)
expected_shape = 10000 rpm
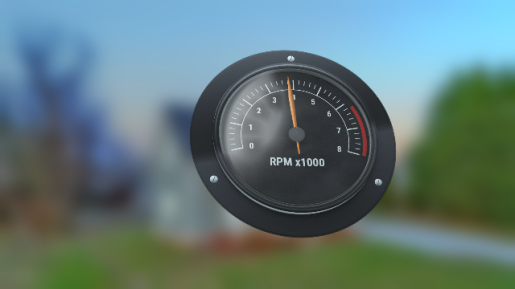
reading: 3800 rpm
